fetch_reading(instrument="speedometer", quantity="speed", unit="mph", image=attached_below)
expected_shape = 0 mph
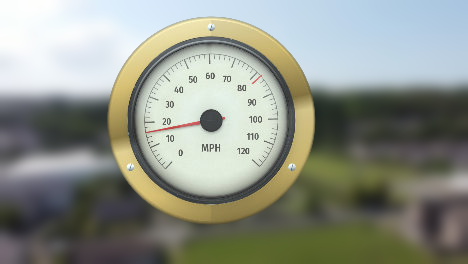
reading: 16 mph
